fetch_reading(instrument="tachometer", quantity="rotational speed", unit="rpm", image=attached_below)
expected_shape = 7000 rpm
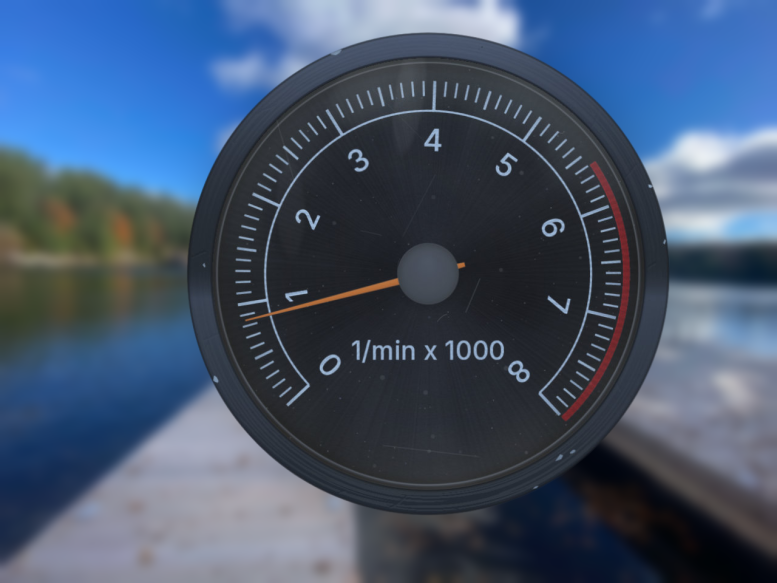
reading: 850 rpm
